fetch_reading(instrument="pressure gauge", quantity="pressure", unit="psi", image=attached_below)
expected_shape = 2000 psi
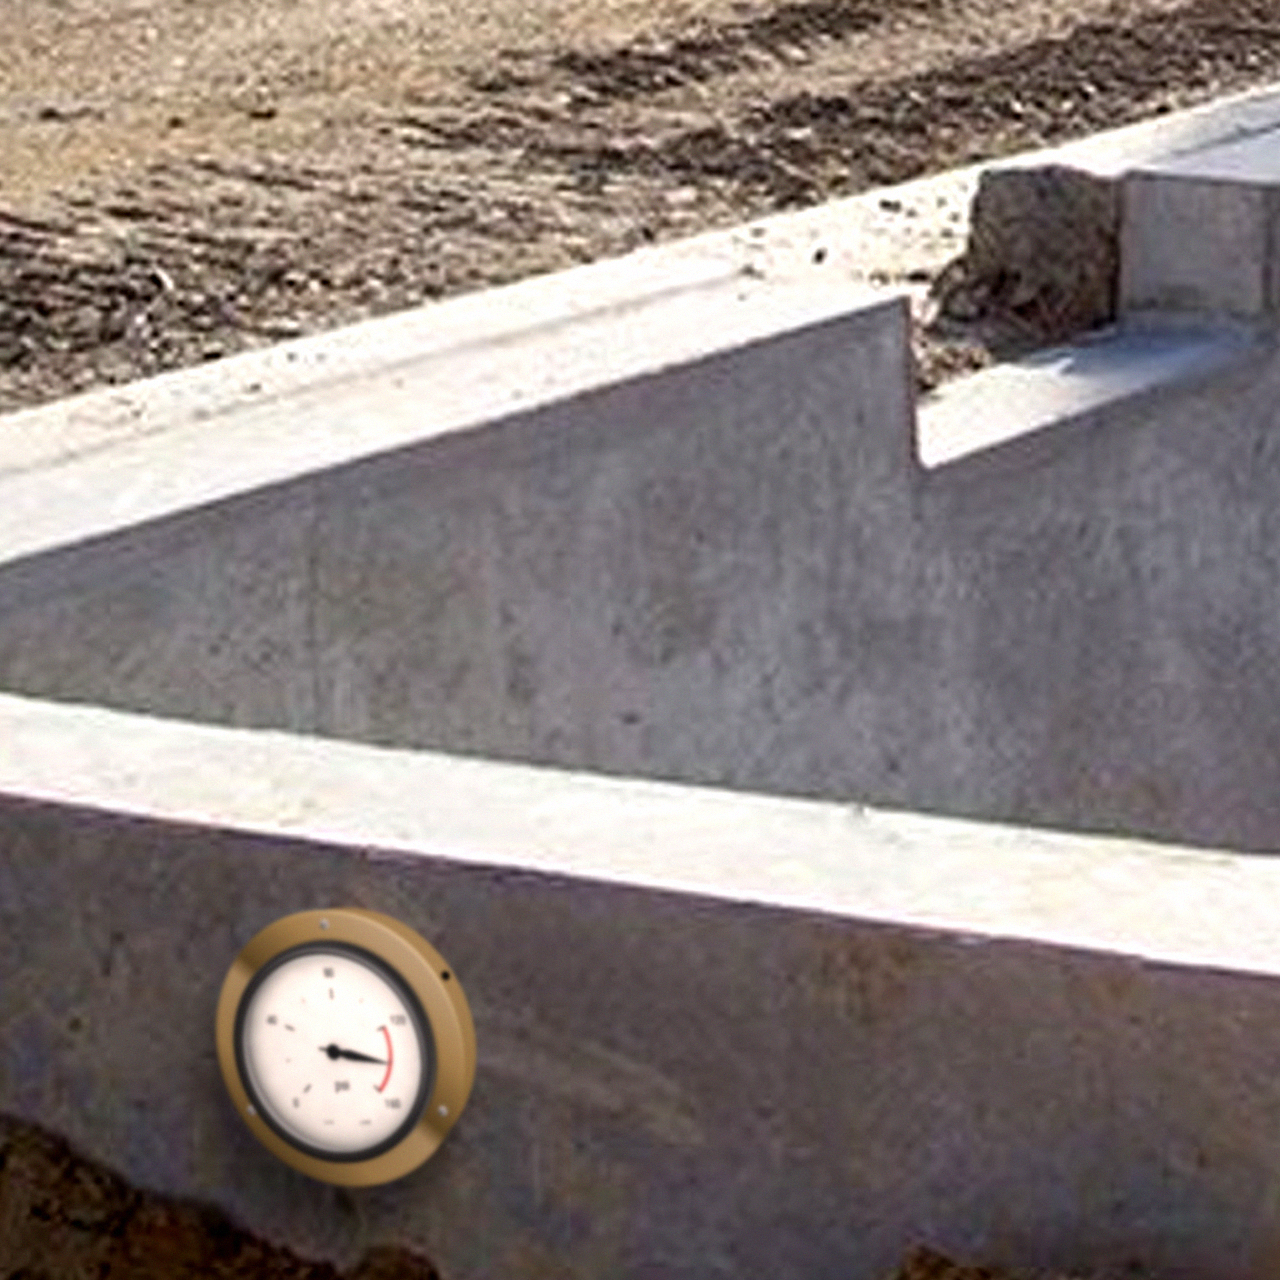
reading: 140 psi
